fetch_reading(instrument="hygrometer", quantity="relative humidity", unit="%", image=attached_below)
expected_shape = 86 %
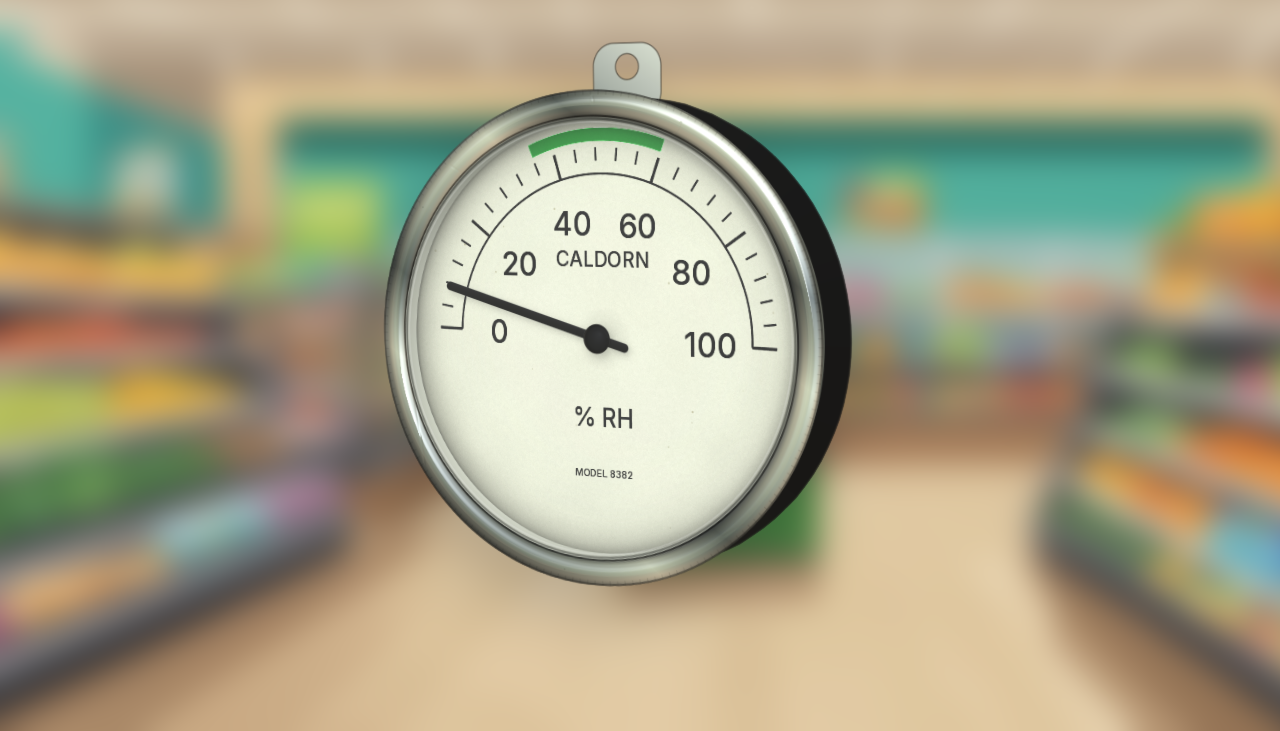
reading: 8 %
